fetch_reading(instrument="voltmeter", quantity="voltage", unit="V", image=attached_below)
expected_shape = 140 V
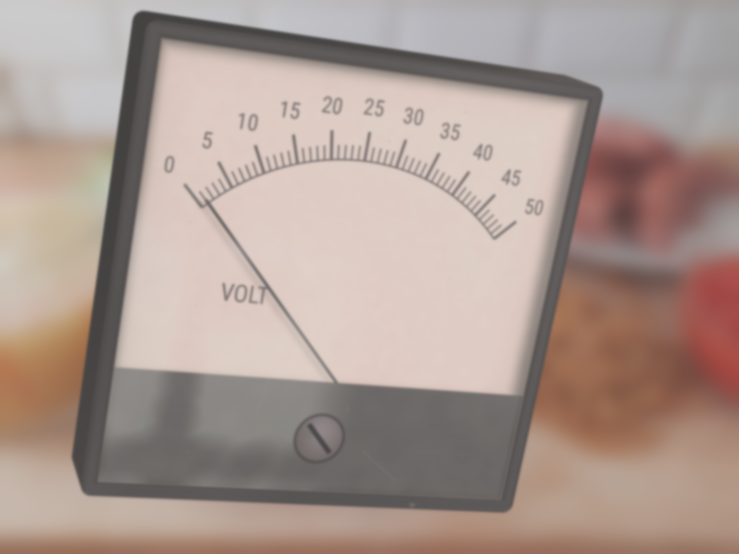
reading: 1 V
